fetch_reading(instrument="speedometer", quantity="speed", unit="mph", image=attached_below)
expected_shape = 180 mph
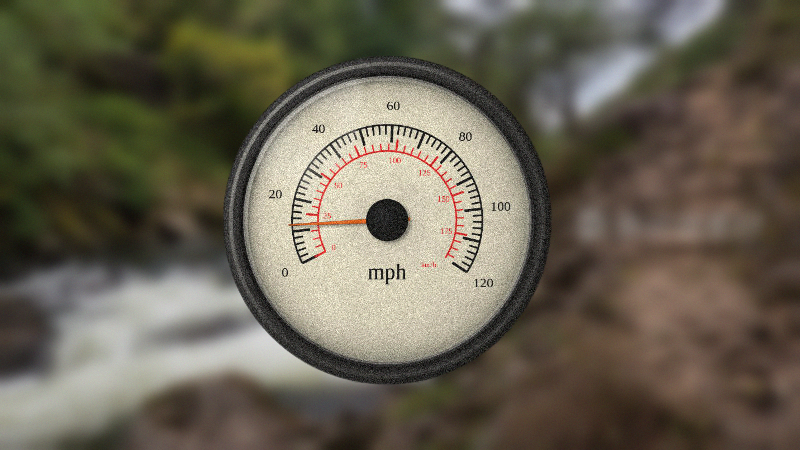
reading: 12 mph
